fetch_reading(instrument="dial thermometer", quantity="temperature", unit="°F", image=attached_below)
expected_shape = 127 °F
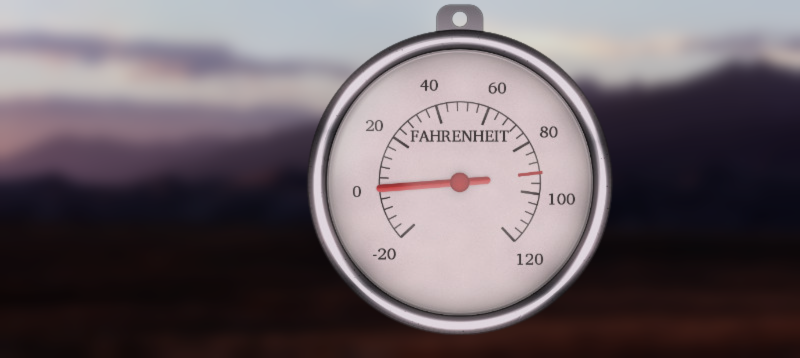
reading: 0 °F
